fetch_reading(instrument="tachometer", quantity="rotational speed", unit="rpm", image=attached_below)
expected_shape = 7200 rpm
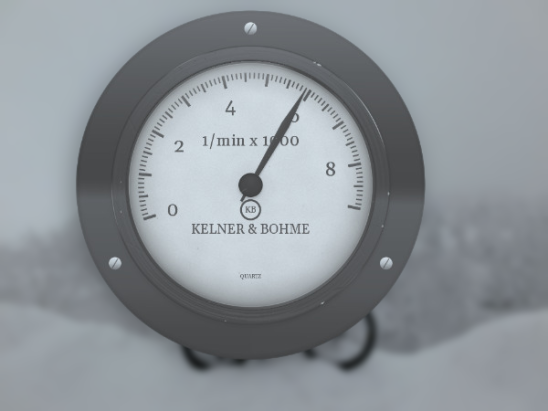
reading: 5900 rpm
